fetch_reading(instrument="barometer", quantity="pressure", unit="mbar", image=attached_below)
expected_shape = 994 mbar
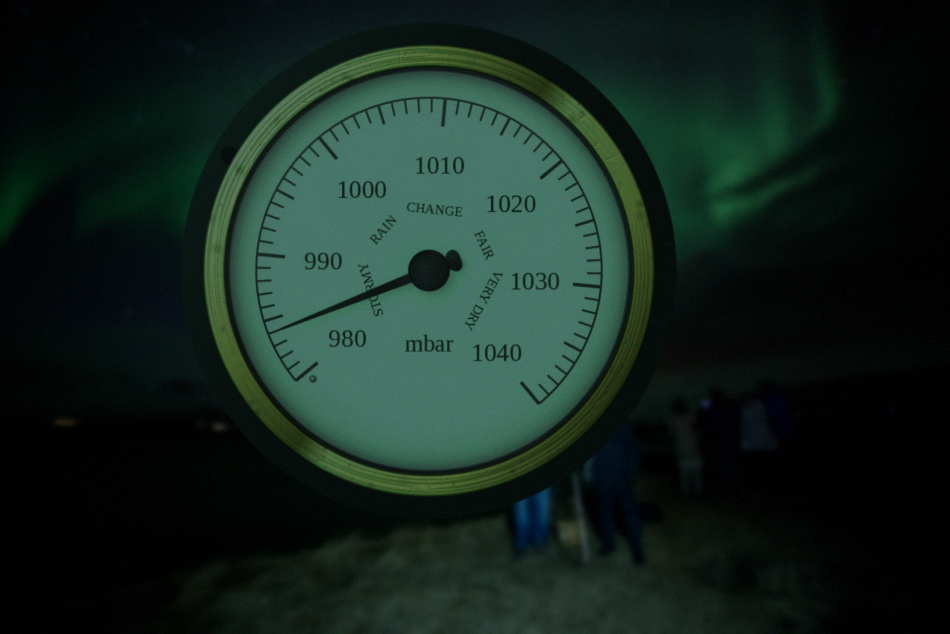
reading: 984 mbar
